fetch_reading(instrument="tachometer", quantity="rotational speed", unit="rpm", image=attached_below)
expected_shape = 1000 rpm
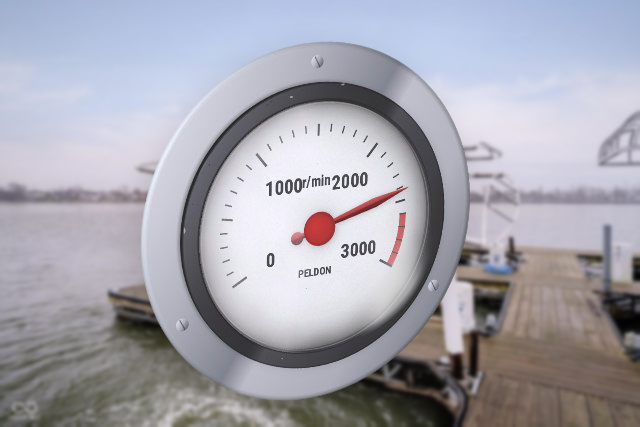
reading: 2400 rpm
